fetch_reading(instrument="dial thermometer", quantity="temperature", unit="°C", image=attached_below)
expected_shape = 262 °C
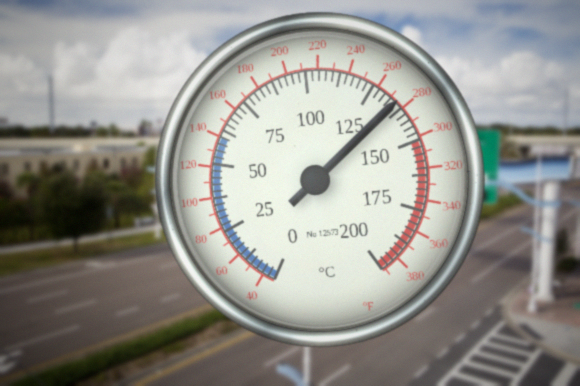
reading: 135 °C
